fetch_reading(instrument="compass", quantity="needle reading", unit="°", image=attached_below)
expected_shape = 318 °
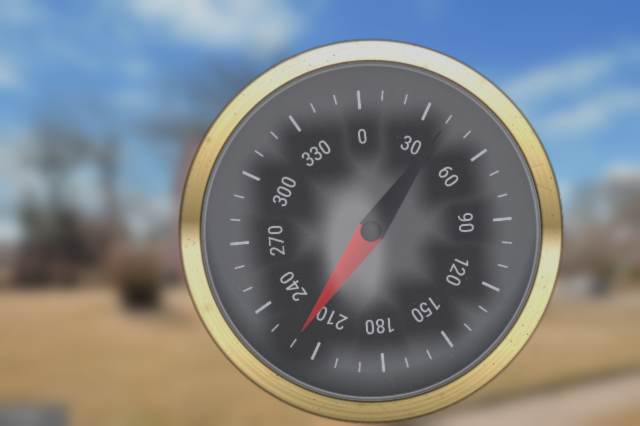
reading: 220 °
